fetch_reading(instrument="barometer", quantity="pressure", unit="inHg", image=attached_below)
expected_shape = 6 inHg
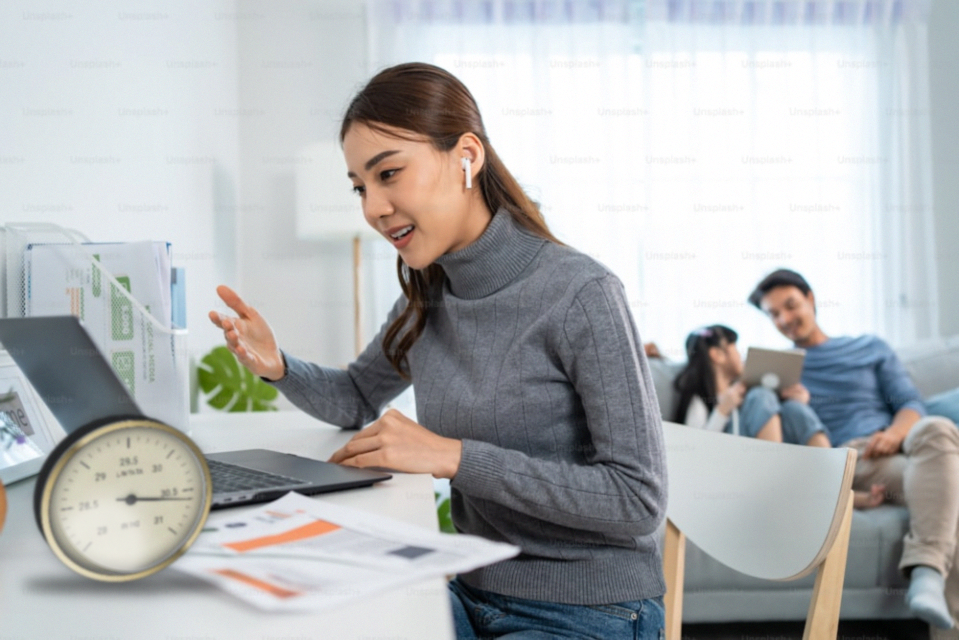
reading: 30.6 inHg
